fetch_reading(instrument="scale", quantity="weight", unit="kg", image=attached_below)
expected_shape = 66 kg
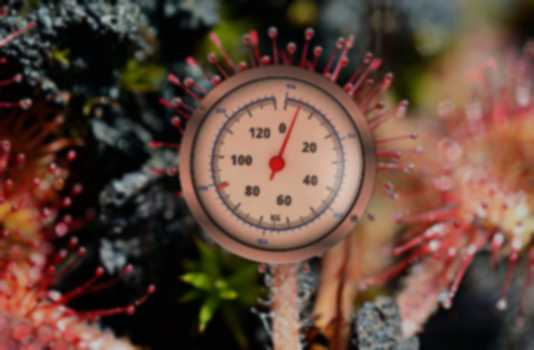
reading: 5 kg
